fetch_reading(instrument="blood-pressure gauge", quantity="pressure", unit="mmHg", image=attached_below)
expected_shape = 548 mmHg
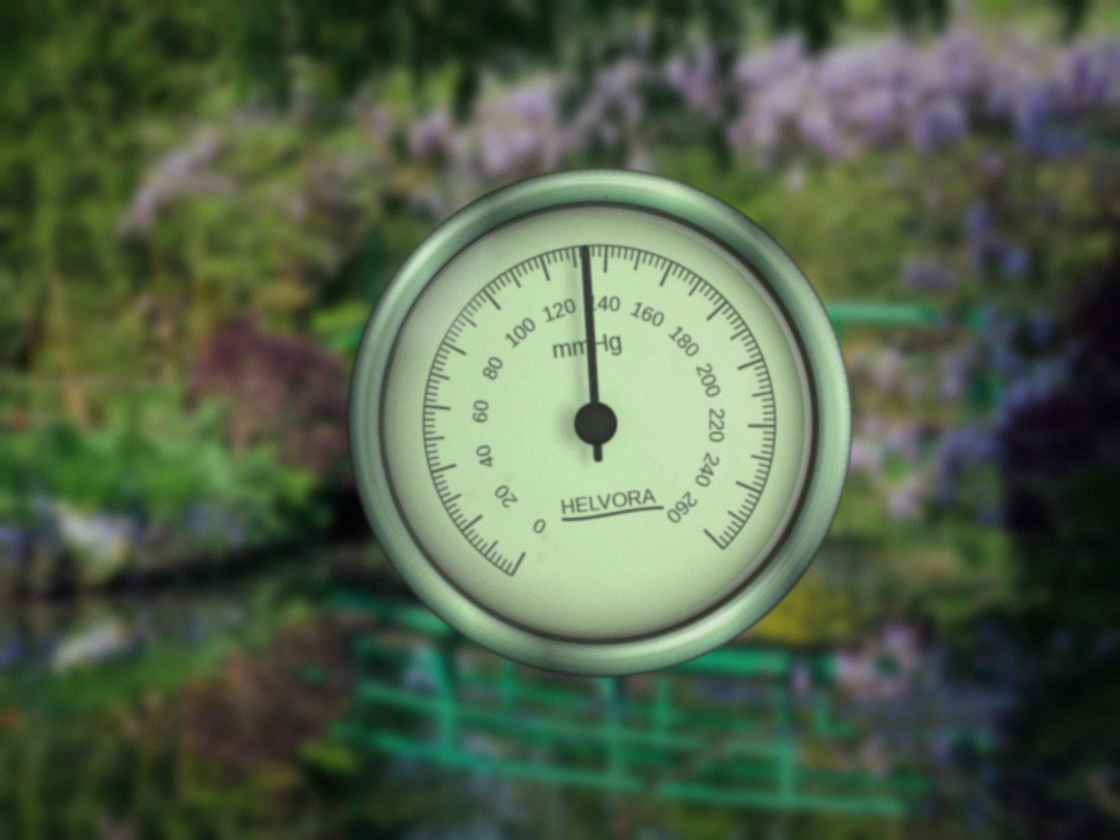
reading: 134 mmHg
